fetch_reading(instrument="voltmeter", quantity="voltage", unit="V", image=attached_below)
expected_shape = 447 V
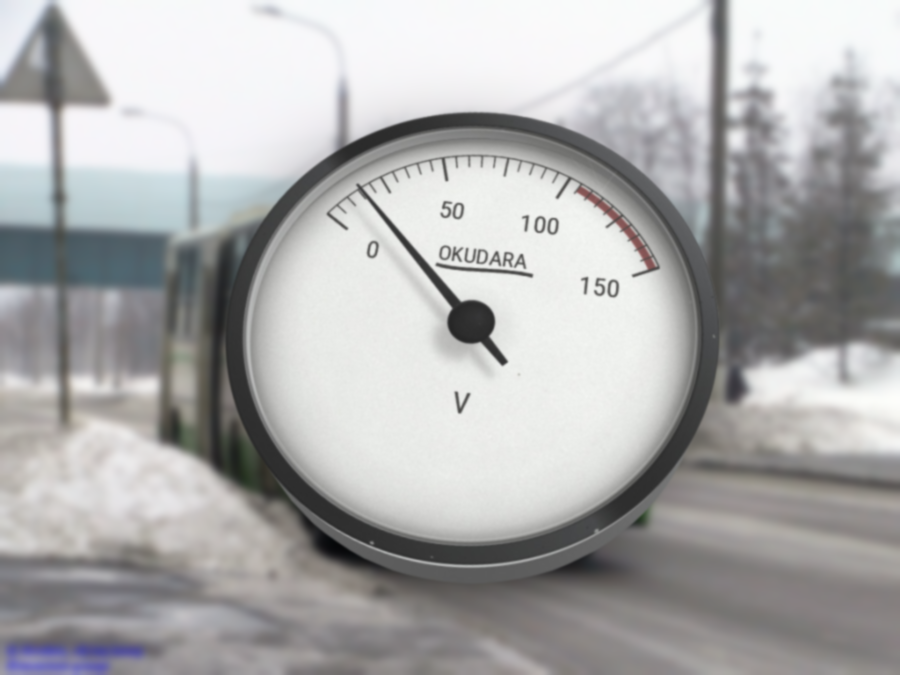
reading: 15 V
